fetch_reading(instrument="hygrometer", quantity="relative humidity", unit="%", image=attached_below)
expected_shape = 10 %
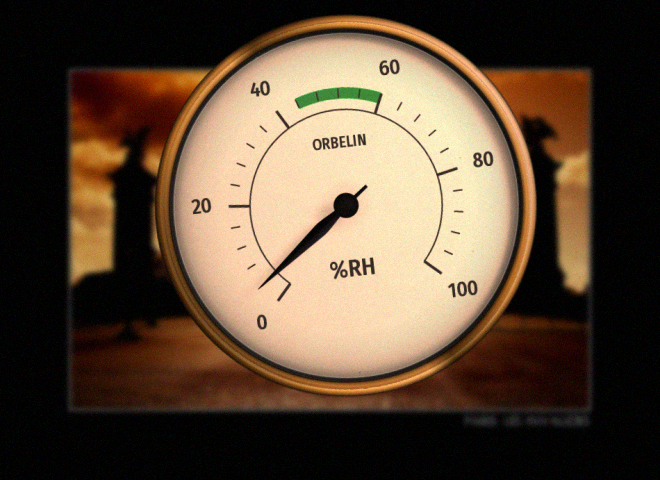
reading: 4 %
